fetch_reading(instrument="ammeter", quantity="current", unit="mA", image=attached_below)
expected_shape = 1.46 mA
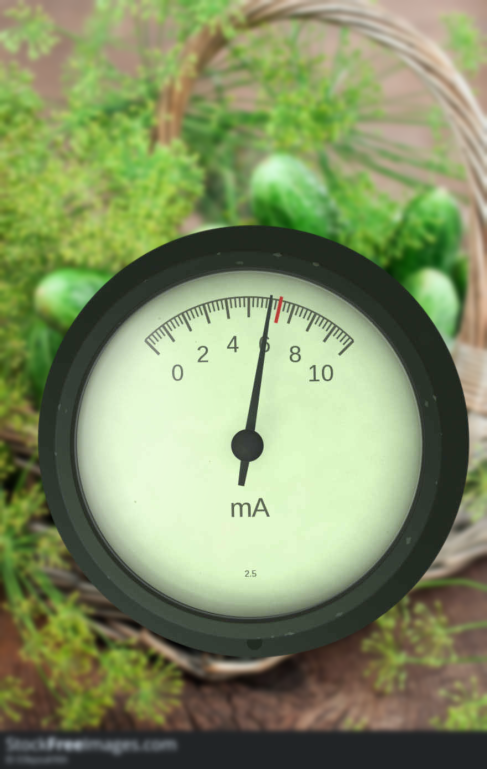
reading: 6 mA
